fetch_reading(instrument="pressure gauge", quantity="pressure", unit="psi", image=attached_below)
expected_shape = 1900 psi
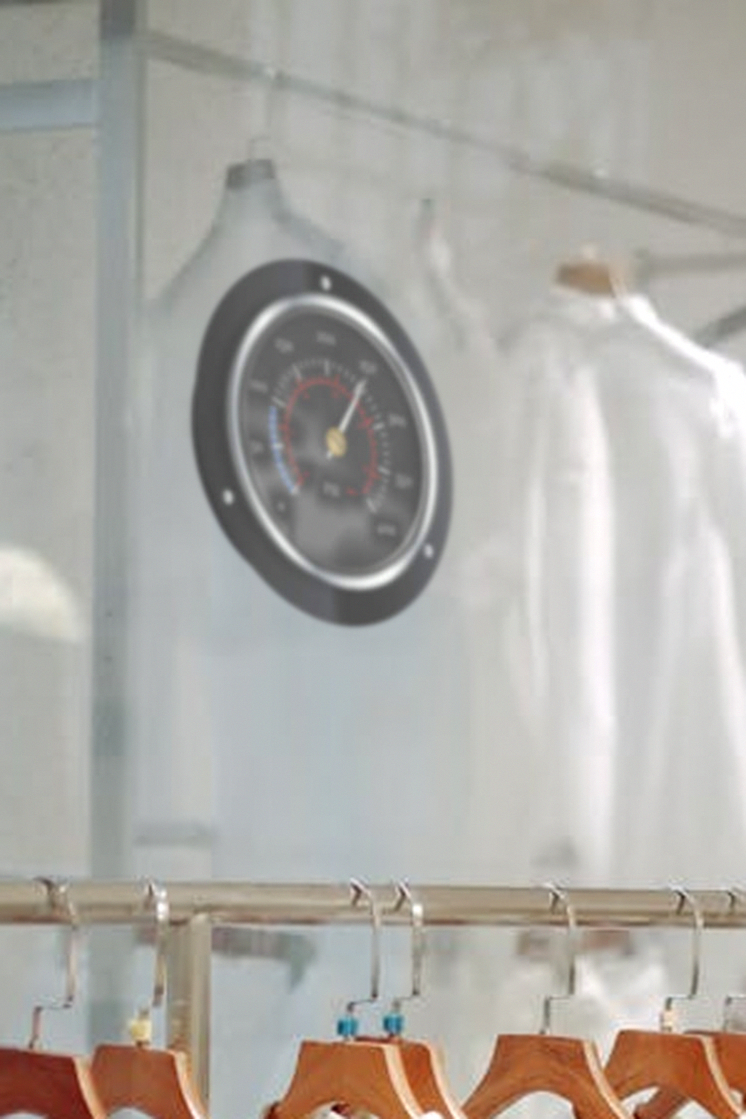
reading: 250 psi
